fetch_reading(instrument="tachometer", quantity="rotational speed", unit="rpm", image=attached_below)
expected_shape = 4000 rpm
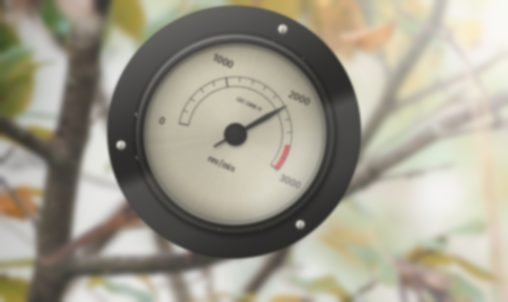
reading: 2000 rpm
